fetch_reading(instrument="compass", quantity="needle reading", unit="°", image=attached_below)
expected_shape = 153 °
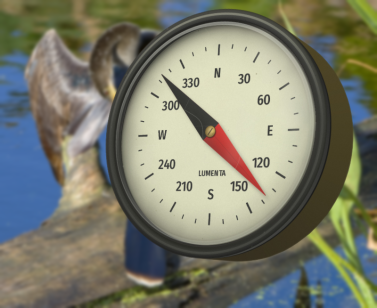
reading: 135 °
